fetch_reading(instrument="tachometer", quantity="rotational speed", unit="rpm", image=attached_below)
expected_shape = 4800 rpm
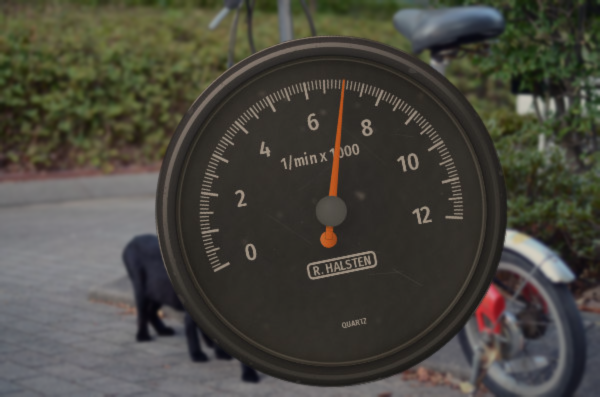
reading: 7000 rpm
